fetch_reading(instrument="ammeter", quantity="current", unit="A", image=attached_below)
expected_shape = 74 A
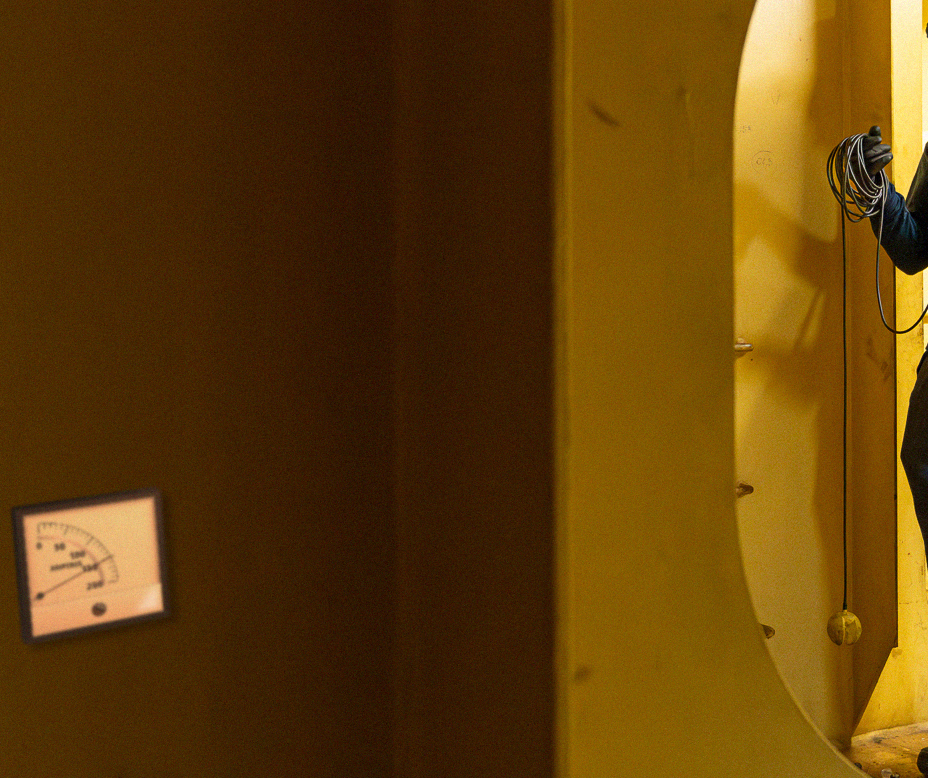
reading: 150 A
